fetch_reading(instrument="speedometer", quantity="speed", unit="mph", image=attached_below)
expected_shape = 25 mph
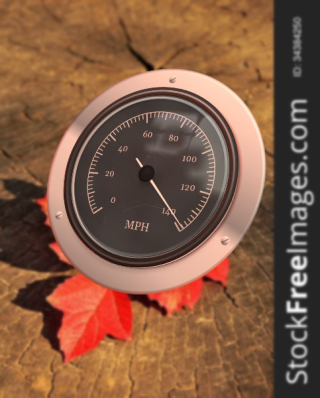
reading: 138 mph
